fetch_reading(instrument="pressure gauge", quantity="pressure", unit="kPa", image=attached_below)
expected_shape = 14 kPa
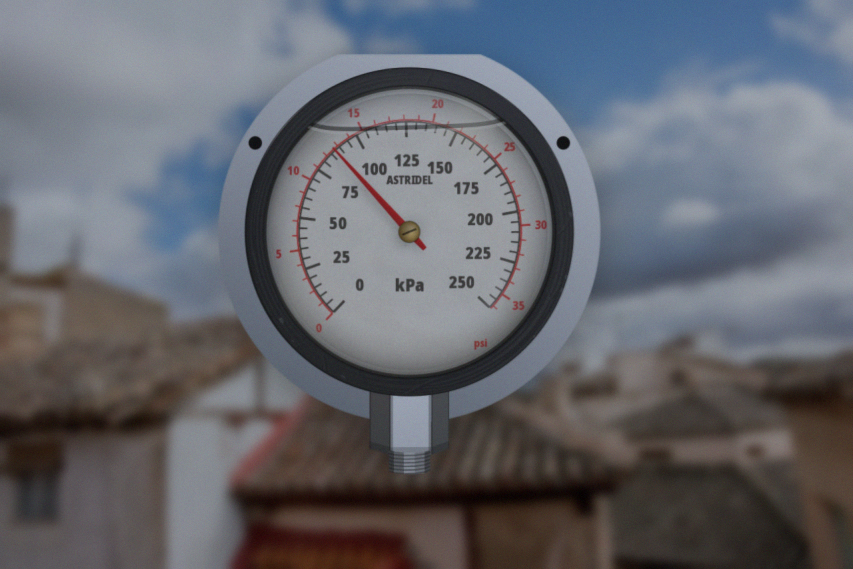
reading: 87.5 kPa
